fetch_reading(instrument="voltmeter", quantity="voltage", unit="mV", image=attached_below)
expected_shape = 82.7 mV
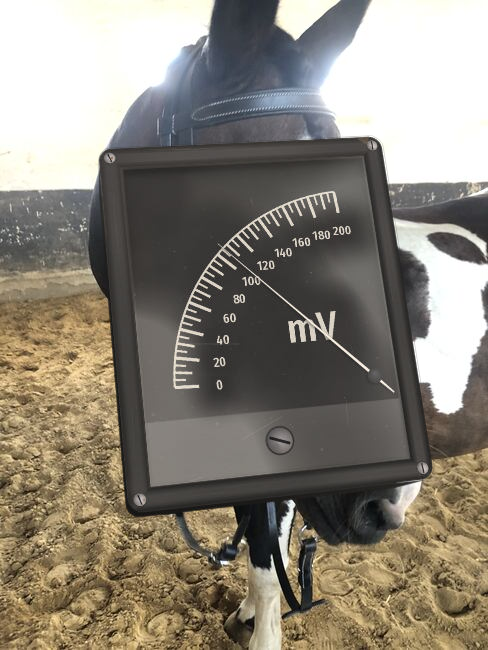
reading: 105 mV
